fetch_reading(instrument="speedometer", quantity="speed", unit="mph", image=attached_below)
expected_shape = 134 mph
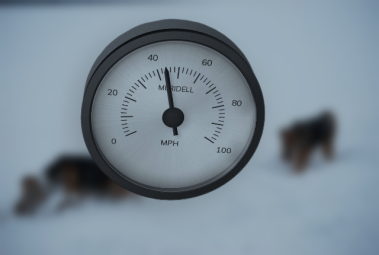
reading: 44 mph
